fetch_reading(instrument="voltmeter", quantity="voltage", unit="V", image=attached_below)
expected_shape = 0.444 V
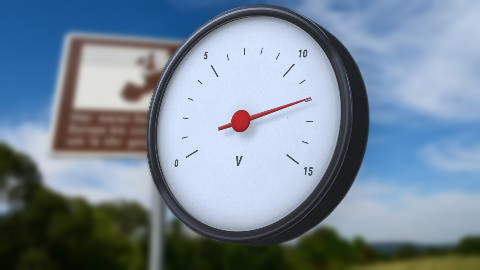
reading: 12 V
